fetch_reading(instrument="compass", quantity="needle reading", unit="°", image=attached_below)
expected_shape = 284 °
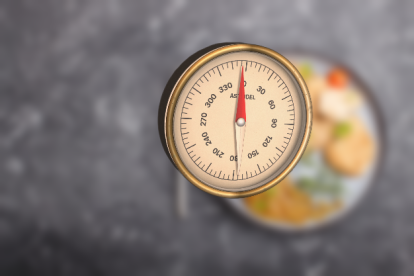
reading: 355 °
